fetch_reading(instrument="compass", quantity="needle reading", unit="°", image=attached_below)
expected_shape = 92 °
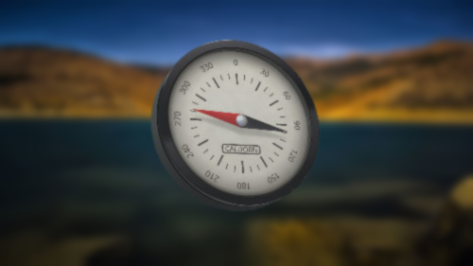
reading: 280 °
